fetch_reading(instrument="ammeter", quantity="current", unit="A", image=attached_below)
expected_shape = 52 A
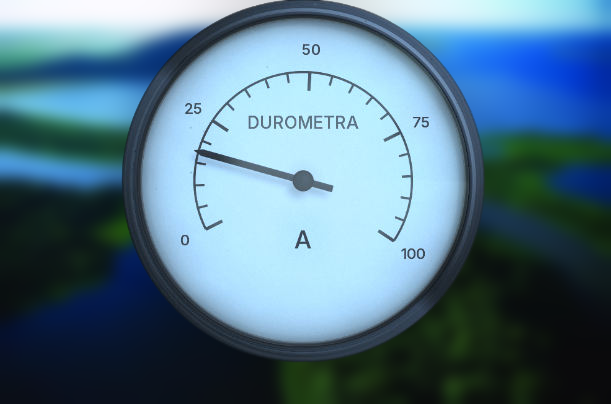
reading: 17.5 A
